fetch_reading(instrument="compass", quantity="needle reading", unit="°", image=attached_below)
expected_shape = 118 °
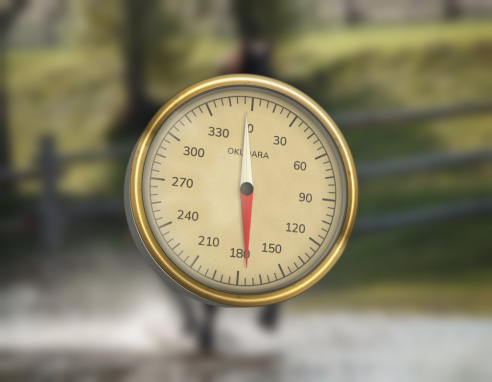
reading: 175 °
